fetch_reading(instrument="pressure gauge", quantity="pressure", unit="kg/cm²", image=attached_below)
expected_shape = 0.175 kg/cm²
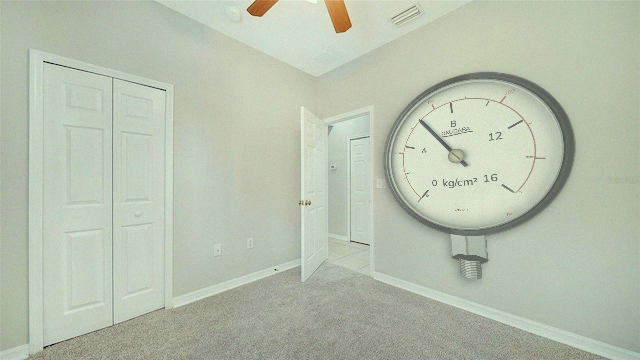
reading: 6 kg/cm²
